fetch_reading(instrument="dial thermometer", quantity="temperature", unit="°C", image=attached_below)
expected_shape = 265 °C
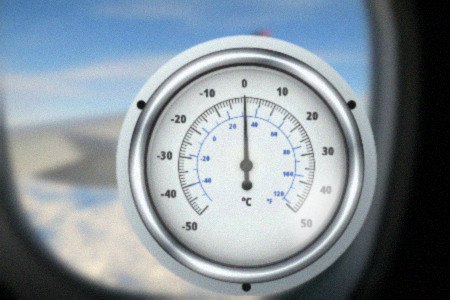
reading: 0 °C
